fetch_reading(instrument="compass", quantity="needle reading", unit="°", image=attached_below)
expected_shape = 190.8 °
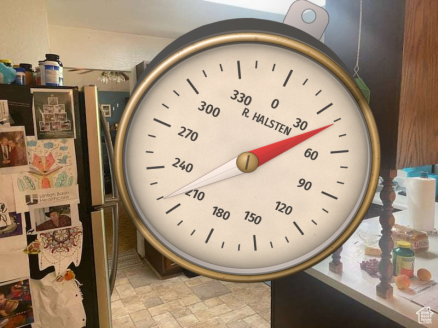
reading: 40 °
